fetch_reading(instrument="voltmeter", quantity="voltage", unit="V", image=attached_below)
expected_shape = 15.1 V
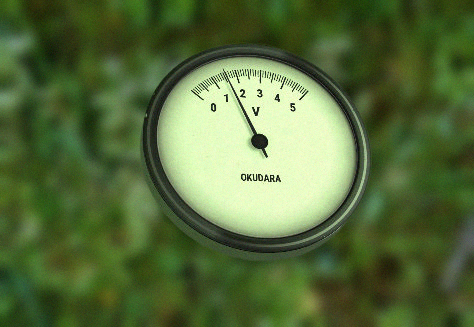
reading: 1.5 V
